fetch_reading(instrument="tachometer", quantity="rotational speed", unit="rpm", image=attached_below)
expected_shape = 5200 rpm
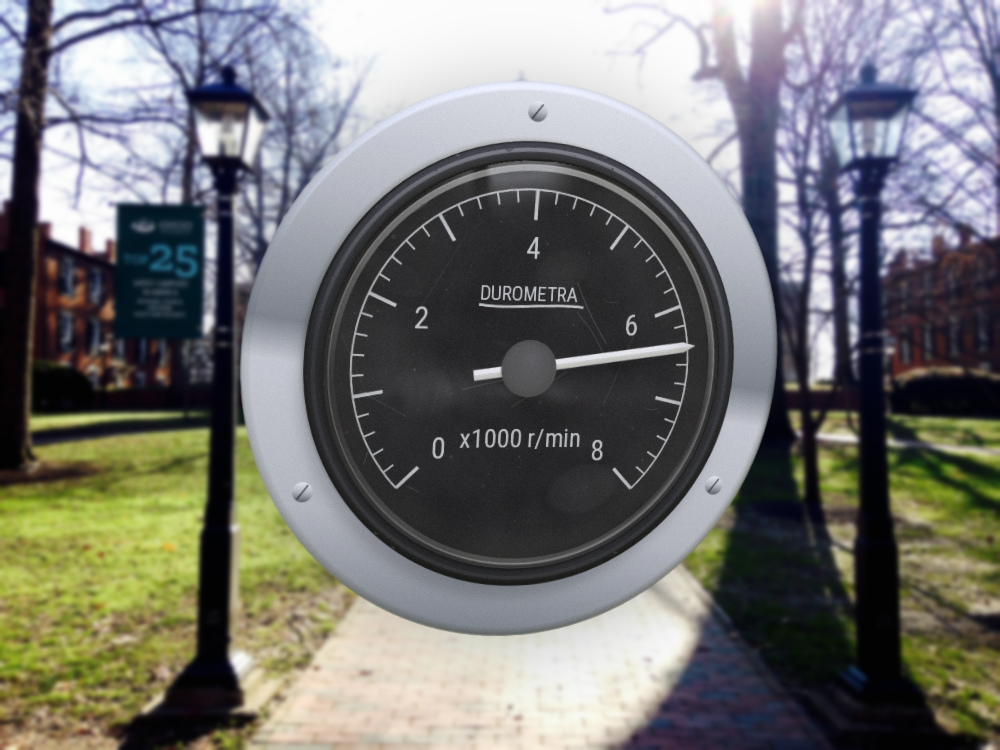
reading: 6400 rpm
